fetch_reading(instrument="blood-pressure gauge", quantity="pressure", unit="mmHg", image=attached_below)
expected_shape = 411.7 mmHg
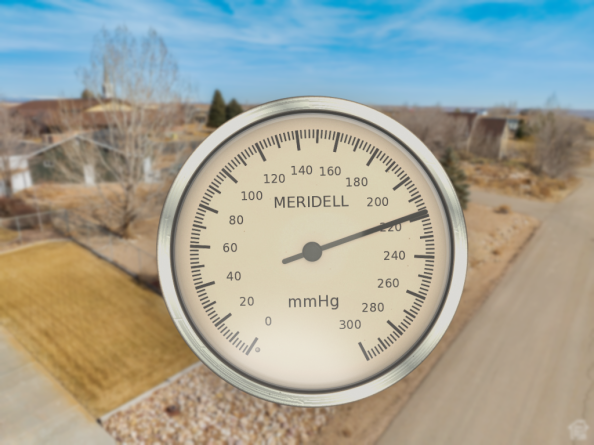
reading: 218 mmHg
